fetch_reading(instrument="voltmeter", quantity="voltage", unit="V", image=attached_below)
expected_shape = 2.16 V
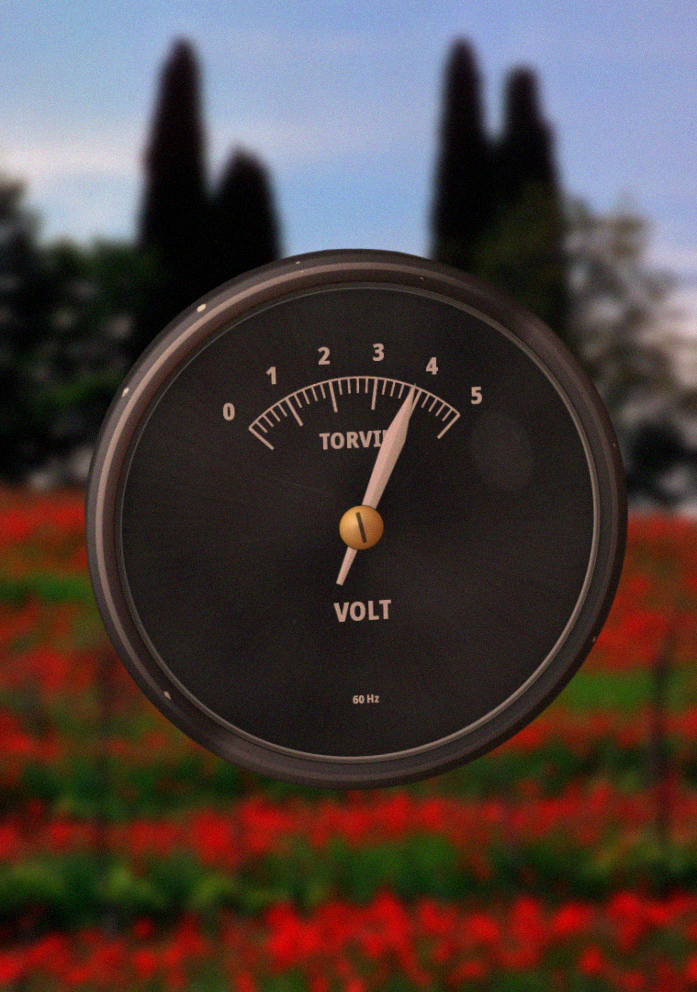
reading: 3.8 V
